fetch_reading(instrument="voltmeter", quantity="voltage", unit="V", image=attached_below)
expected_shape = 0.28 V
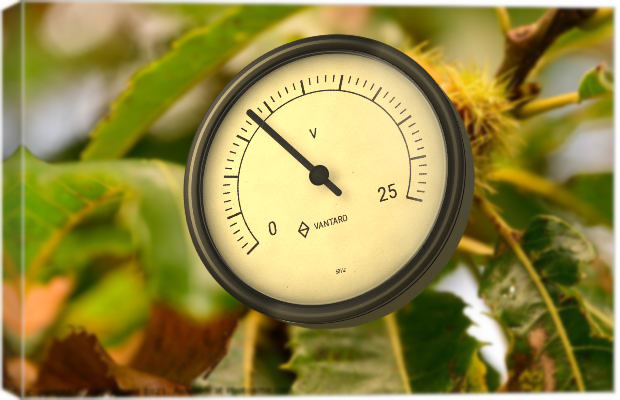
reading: 9 V
